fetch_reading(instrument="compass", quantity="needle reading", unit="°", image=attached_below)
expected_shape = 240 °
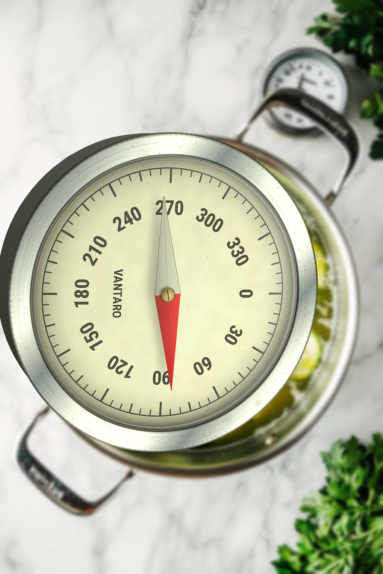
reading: 85 °
